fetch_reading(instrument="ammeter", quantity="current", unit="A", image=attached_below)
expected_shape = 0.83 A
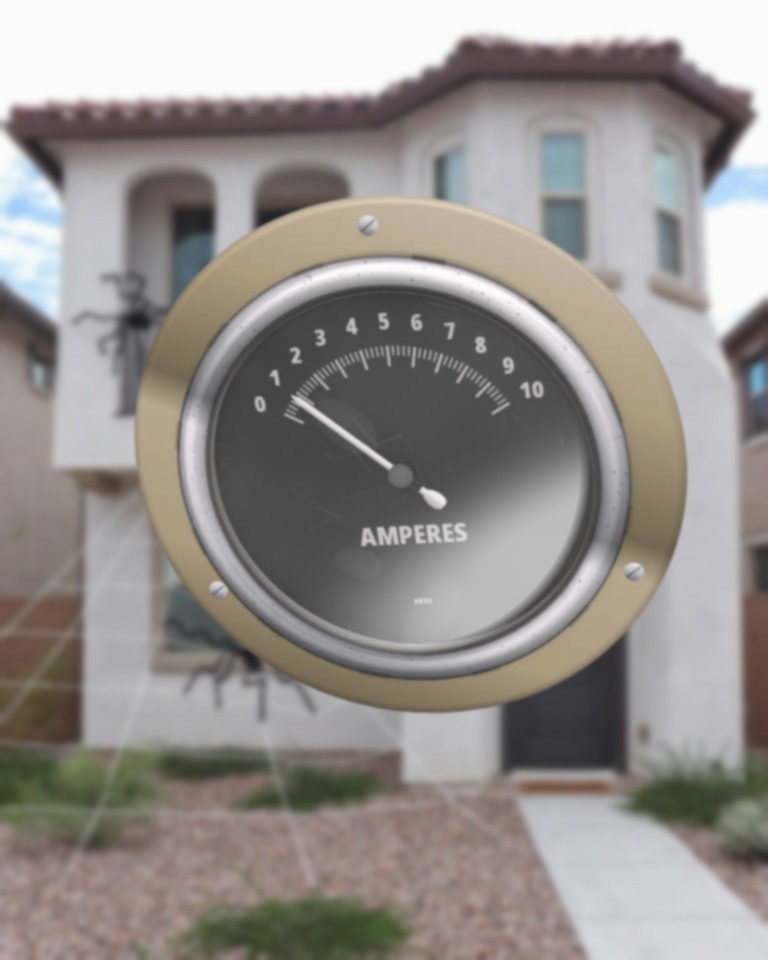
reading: 1 A
